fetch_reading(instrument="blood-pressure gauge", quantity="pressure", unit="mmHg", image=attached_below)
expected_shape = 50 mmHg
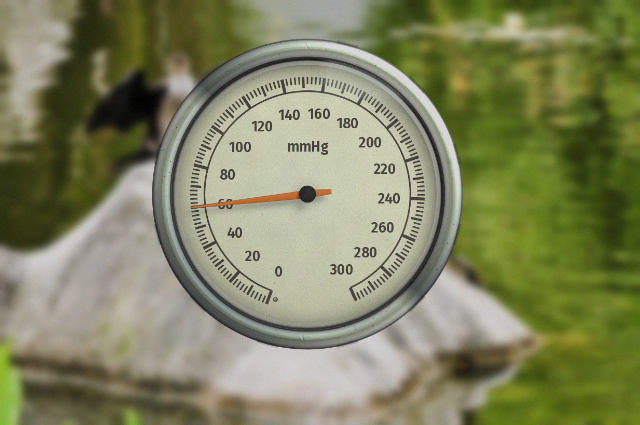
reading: 60 mmHg
